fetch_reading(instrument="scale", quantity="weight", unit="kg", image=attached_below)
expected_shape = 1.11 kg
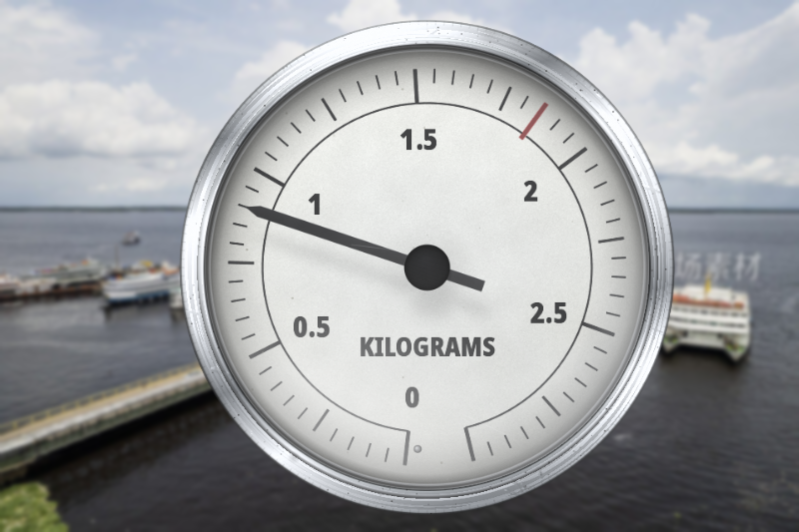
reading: 0.9 kg
